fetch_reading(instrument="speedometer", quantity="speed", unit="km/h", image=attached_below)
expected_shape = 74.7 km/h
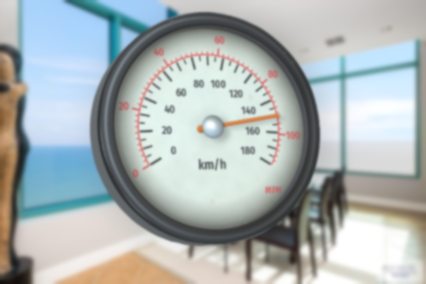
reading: 150 km/h
